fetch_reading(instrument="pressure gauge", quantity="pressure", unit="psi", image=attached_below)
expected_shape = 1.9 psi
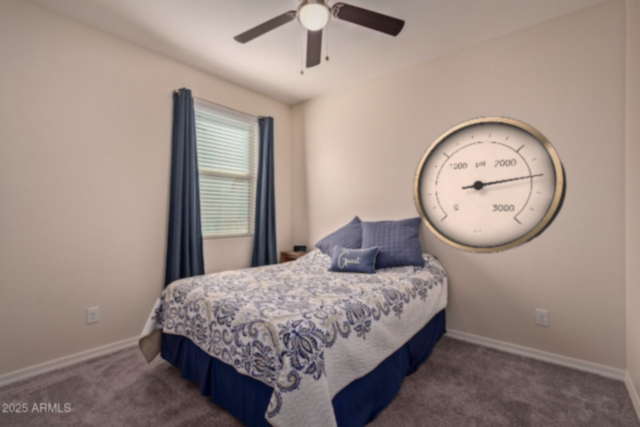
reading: 2400 psi
